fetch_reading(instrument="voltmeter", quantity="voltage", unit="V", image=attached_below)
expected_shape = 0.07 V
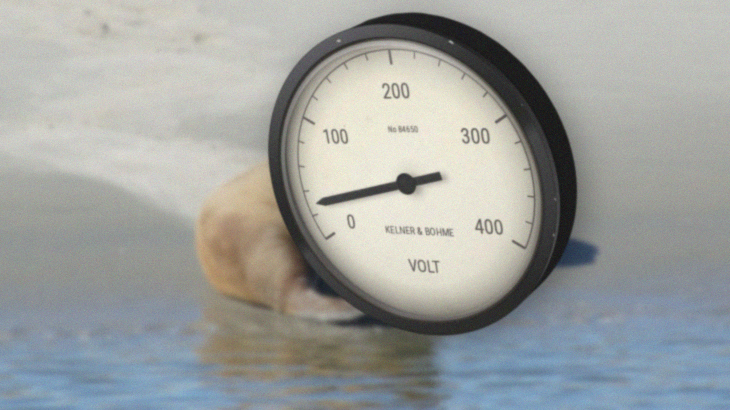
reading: 30 V
